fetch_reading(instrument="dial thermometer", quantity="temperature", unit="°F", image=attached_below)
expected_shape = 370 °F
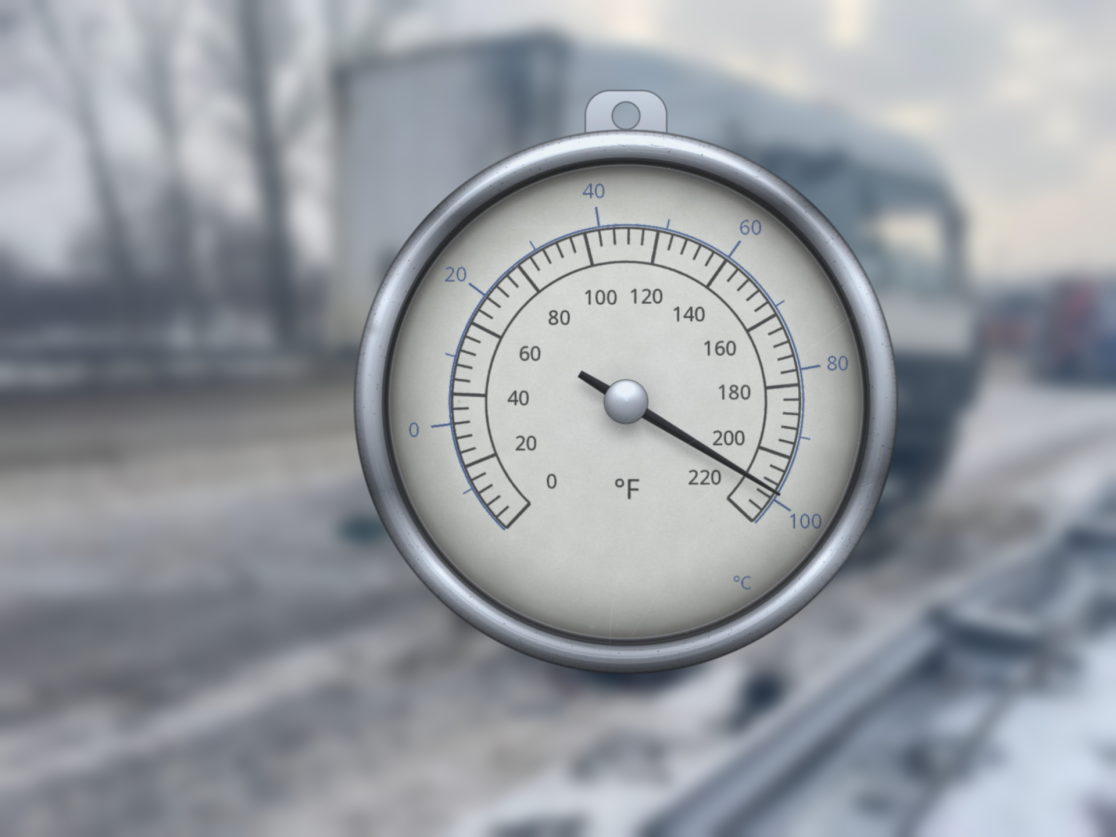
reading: 210 °F
